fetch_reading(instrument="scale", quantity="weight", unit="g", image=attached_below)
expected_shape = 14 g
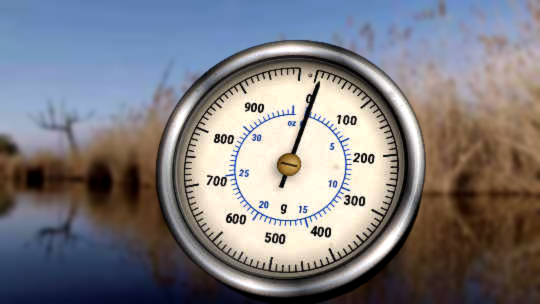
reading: 10 g
